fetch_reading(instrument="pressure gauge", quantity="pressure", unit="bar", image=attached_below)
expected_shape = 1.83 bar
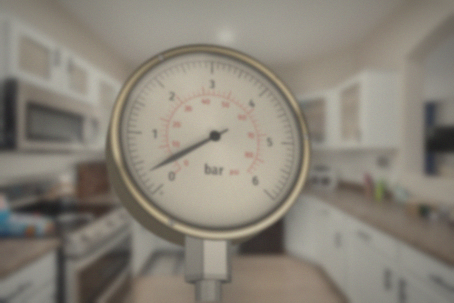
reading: 0.3 bar
